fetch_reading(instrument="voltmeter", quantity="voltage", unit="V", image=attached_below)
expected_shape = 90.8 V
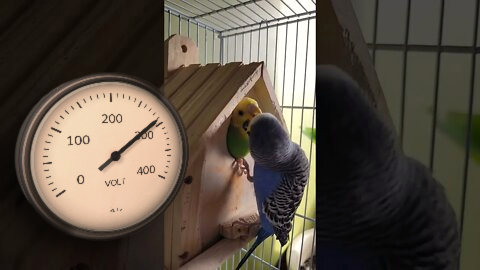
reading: 290 V
